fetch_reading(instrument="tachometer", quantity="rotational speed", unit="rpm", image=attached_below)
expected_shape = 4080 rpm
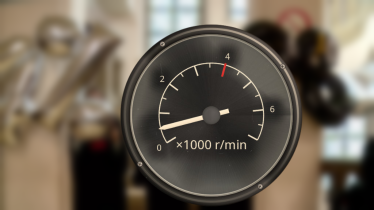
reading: 500 rpm
